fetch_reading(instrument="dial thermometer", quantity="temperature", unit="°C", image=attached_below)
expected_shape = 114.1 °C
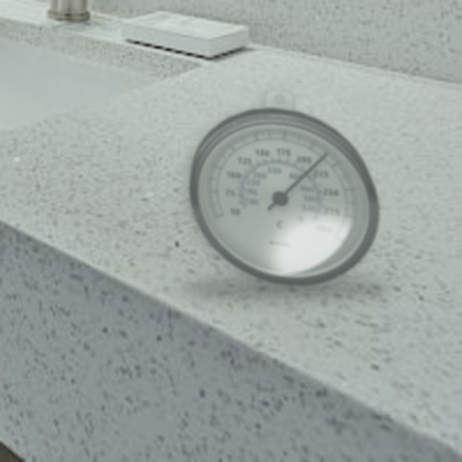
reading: 212.5 °C
